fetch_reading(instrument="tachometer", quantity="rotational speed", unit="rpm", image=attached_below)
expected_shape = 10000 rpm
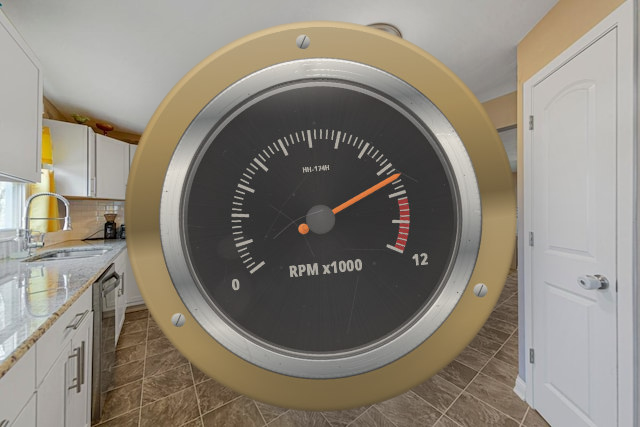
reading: 9400 rpm
